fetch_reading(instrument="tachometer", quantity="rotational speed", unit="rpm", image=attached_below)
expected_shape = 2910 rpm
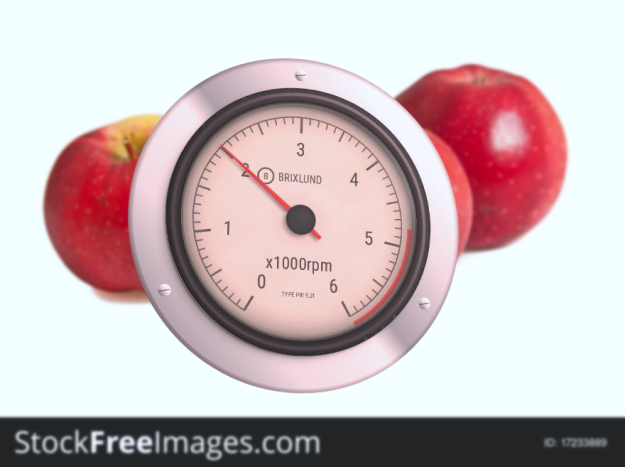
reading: 2000 rpm
